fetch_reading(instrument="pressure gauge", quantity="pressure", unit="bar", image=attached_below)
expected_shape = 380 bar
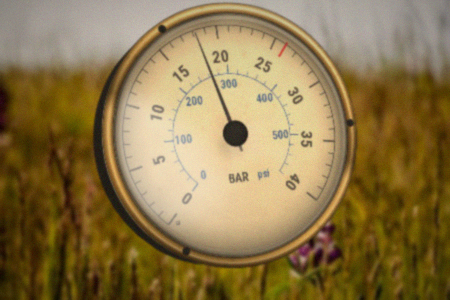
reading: 18 bar
